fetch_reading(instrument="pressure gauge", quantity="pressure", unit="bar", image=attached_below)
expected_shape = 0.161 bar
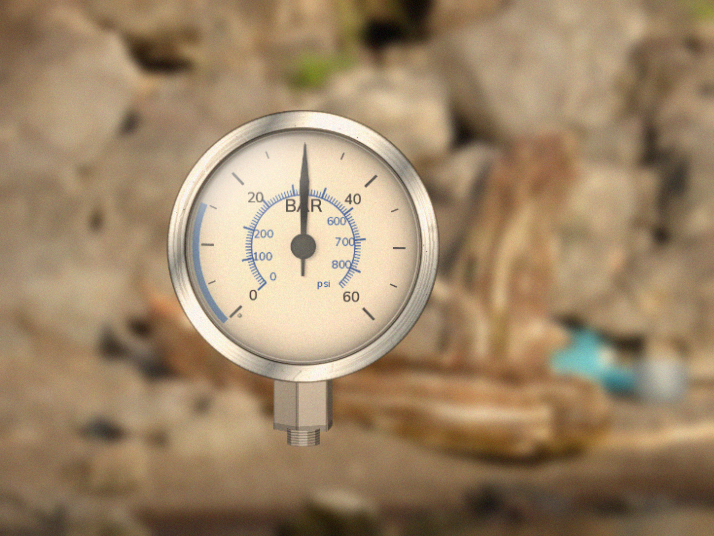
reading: 30 bar
